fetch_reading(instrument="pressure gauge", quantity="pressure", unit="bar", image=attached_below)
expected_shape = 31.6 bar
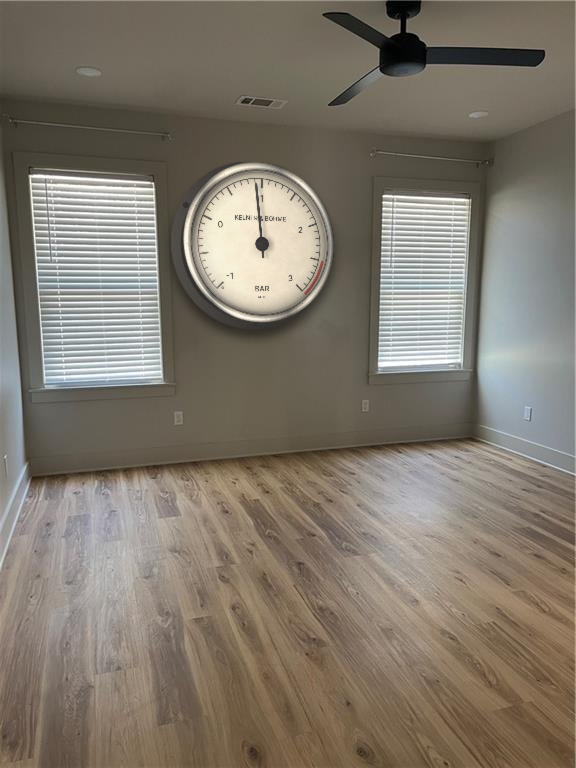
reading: 0.9 bar
